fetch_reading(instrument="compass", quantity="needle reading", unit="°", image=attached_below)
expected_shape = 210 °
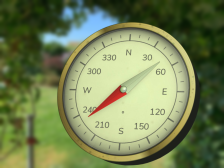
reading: 230 °
